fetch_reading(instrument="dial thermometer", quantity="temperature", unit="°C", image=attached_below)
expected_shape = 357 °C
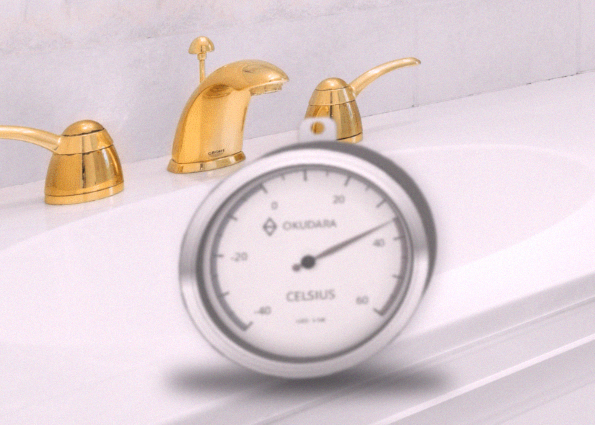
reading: 35 °C
